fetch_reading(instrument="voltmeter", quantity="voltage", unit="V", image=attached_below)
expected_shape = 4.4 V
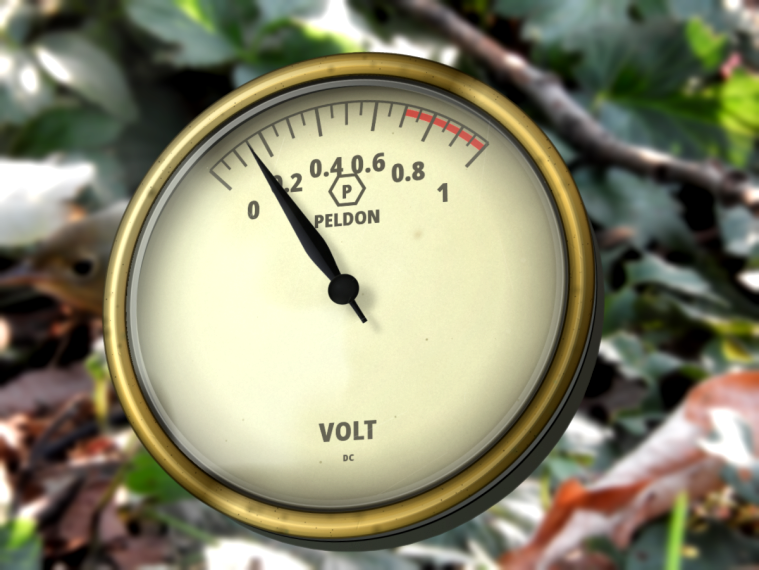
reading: 0.15 V
